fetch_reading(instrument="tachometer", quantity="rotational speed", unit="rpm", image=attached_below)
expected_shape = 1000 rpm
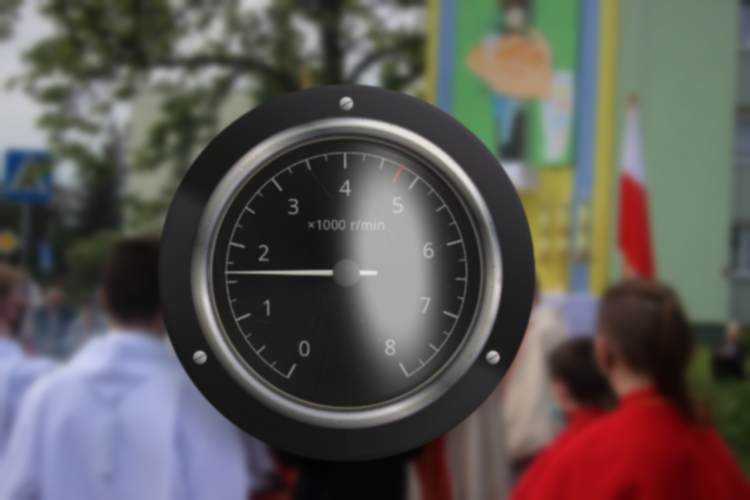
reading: 1625 rpm
